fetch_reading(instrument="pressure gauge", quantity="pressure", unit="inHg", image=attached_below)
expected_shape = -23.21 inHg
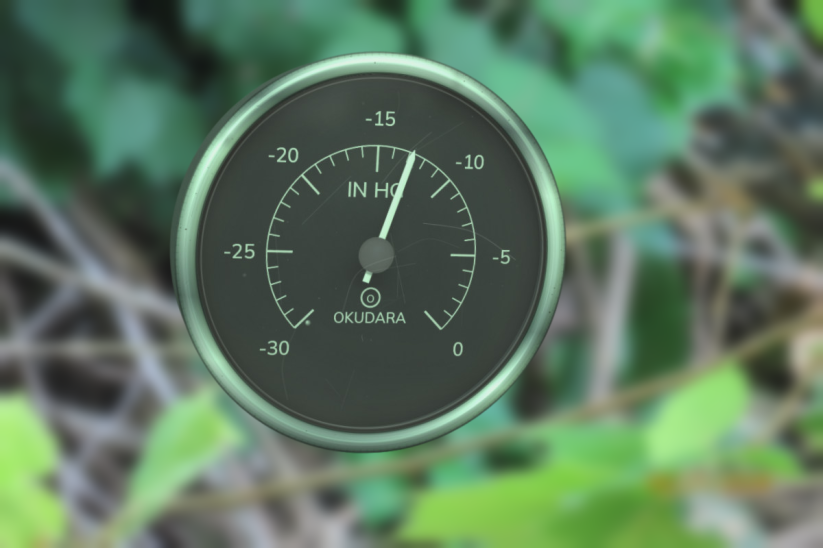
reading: -13 inHg
